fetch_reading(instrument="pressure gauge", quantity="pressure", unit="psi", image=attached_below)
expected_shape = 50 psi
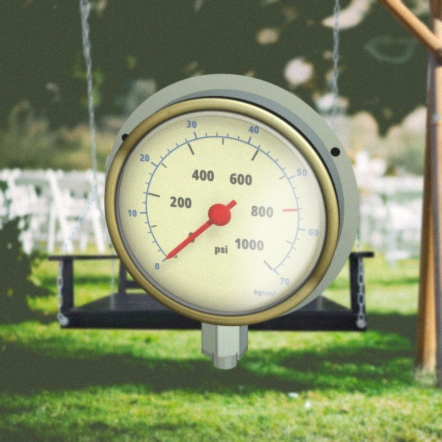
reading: 0 psi
